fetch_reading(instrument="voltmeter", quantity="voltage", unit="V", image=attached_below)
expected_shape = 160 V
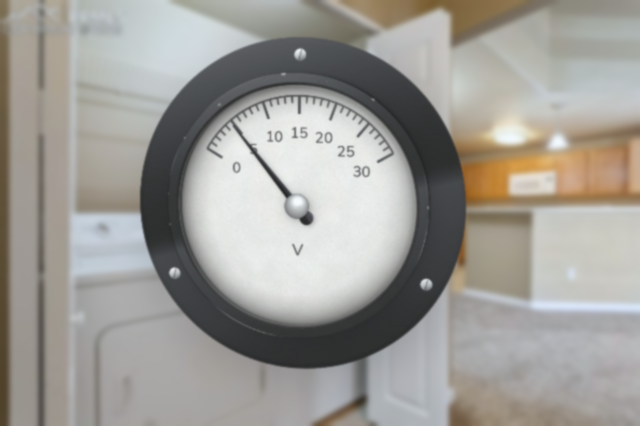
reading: 5 V
